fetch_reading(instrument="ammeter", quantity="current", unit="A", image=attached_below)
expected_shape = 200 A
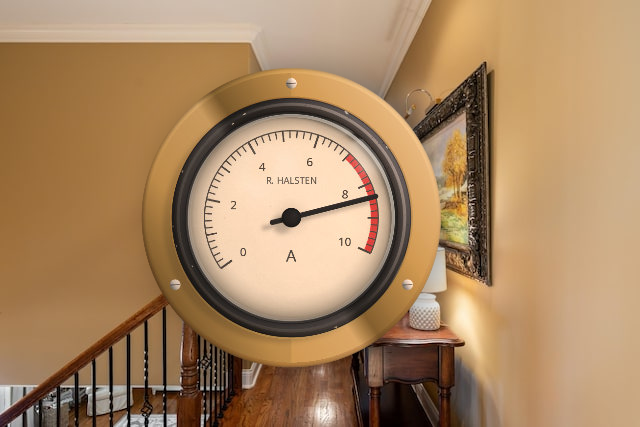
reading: 8.4 A
